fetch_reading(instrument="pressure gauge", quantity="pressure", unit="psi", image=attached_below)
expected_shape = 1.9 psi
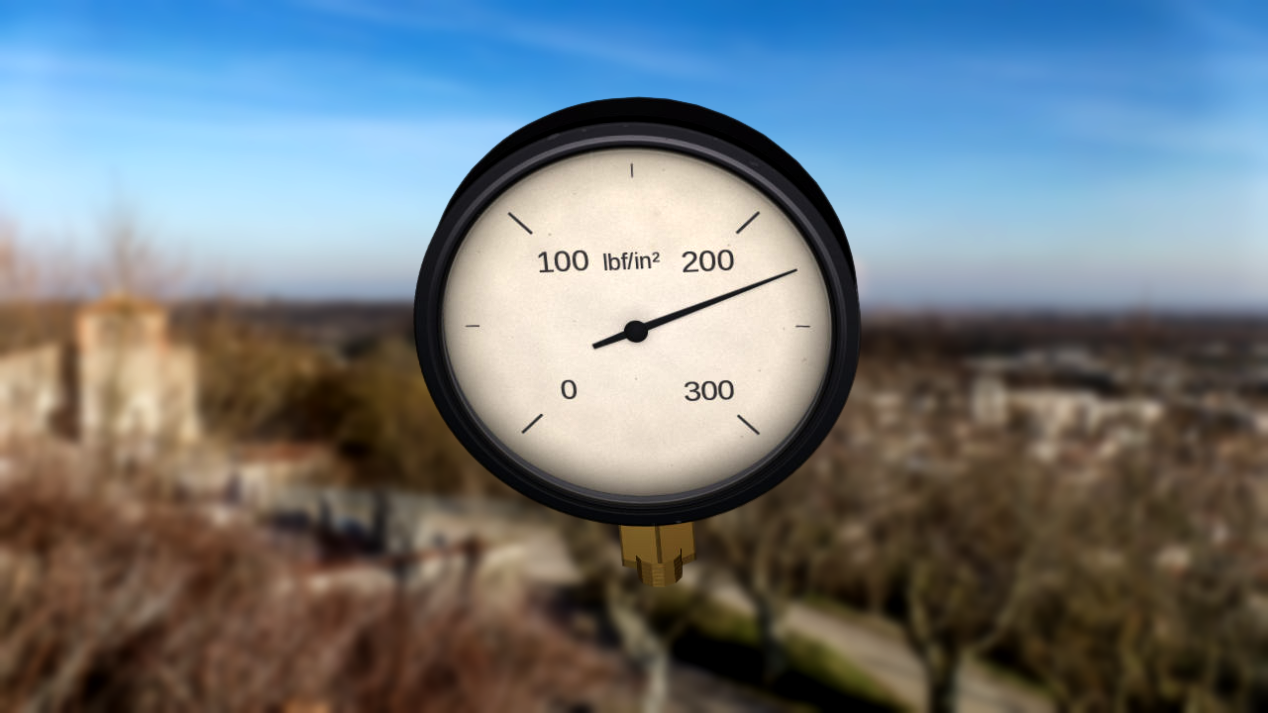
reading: 225 psi
